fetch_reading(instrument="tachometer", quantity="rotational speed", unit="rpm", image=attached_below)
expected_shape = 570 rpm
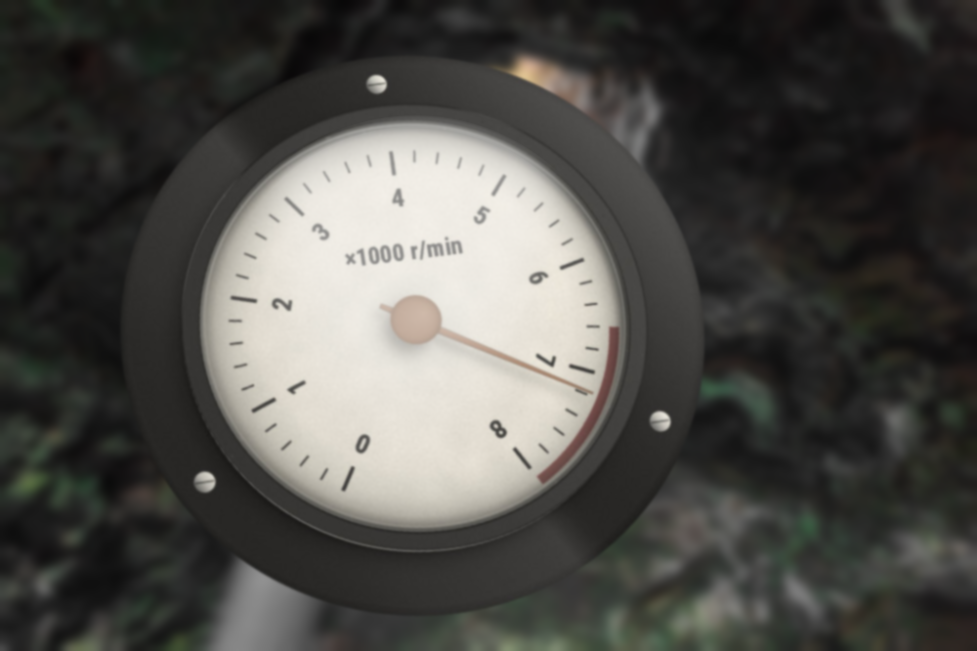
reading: 7200 rpm
